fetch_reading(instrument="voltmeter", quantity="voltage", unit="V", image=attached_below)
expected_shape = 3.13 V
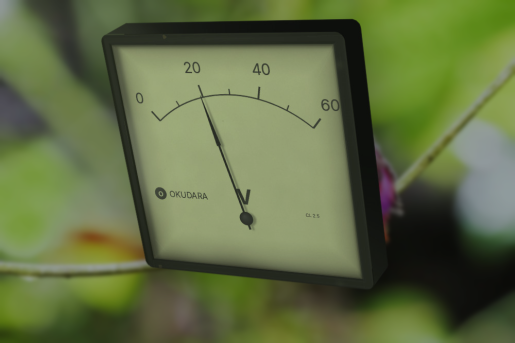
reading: 20 V
